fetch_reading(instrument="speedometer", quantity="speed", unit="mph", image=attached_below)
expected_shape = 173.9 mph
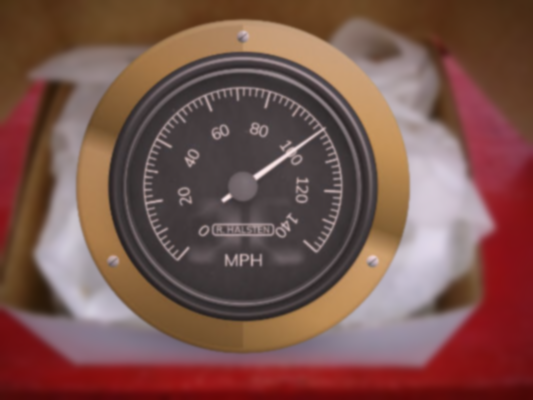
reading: 100 mph
